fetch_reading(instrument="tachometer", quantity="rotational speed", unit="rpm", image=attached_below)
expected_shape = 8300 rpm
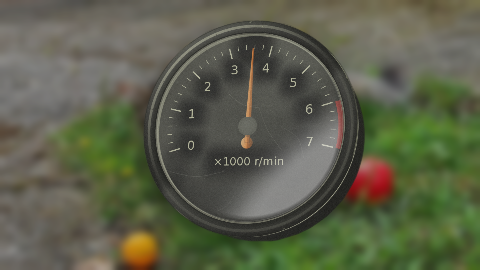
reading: 3600 rpm
